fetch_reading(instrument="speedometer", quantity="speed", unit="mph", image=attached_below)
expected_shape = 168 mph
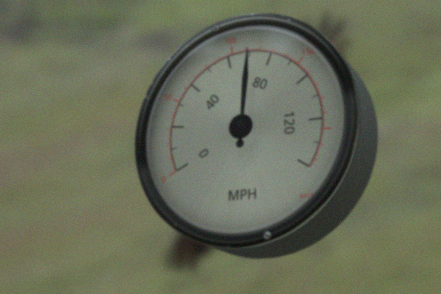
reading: 70 mph
